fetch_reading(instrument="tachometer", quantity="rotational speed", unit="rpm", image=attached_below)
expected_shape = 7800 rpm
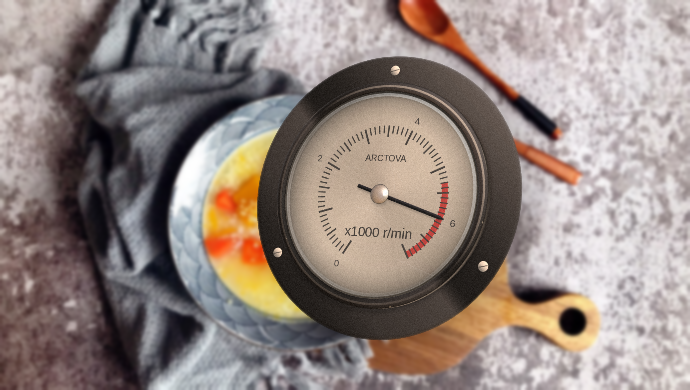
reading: 6000 rpm
